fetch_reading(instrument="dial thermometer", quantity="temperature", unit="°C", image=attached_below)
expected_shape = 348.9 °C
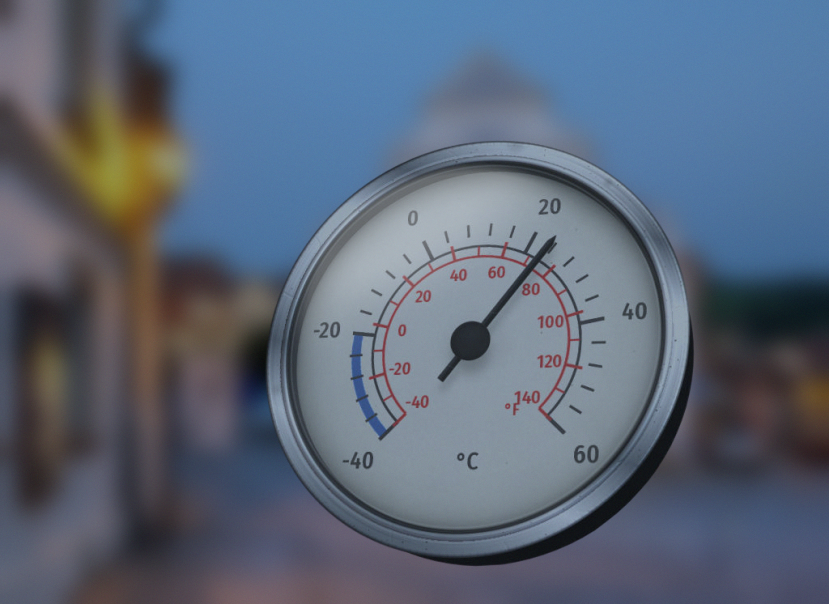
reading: 24 °C
